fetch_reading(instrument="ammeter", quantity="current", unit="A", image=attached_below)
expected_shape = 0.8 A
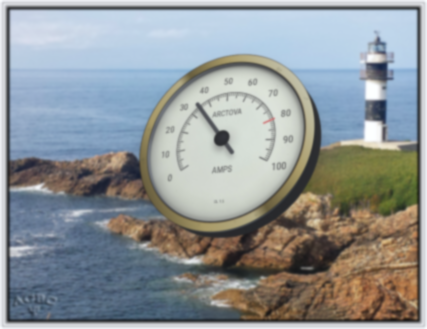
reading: 35 A
